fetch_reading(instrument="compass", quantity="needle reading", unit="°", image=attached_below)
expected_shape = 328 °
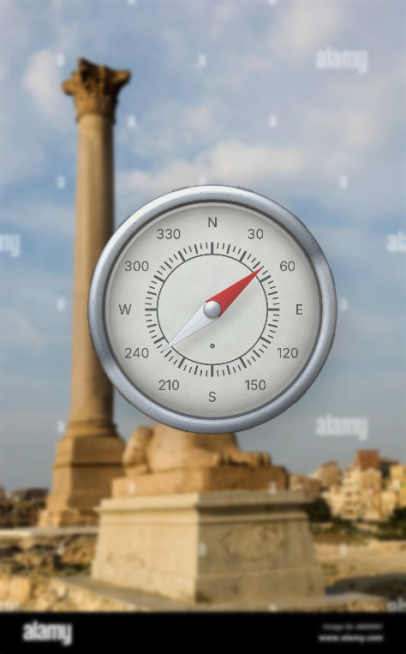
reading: 50 °
